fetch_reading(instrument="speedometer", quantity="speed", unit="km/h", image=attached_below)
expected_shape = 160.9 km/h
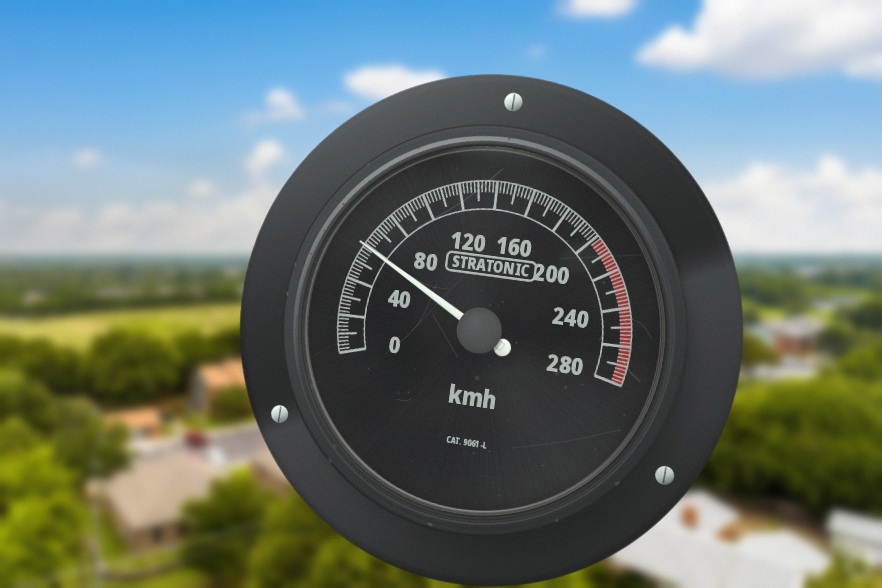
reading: 60 km/h
